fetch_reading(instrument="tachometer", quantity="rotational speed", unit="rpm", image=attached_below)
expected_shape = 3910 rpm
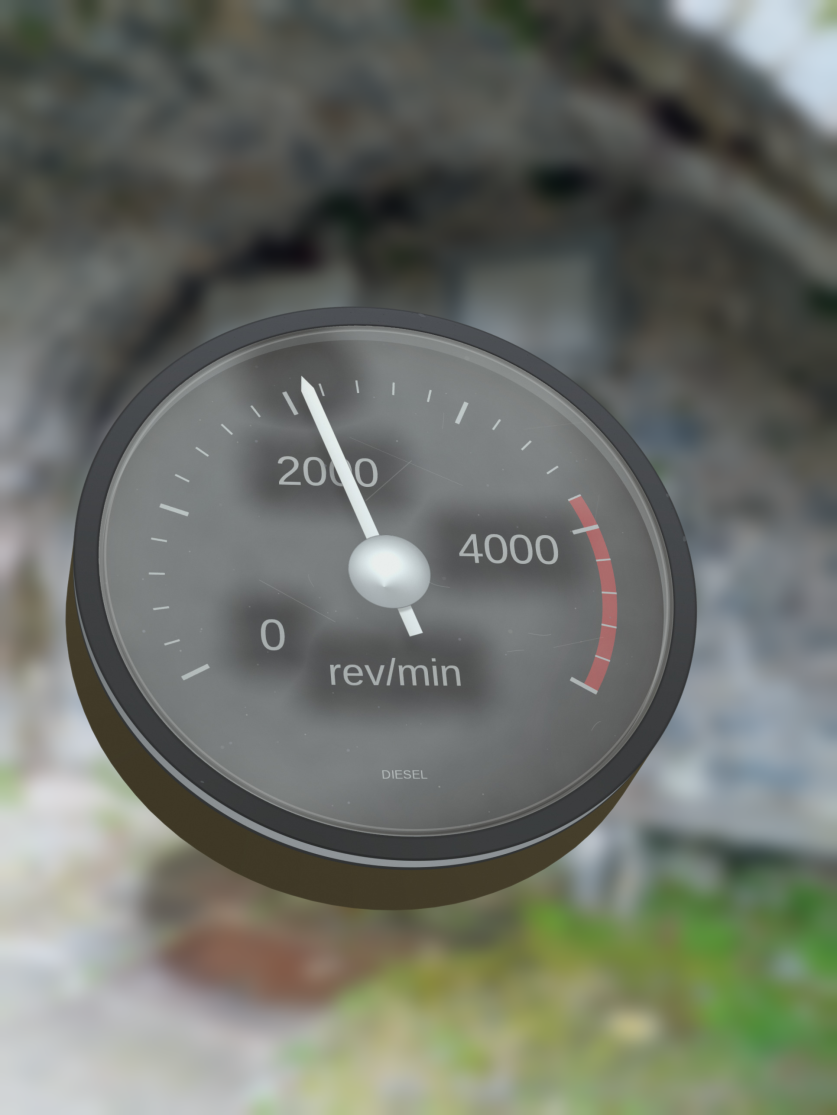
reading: 2100 rpm
